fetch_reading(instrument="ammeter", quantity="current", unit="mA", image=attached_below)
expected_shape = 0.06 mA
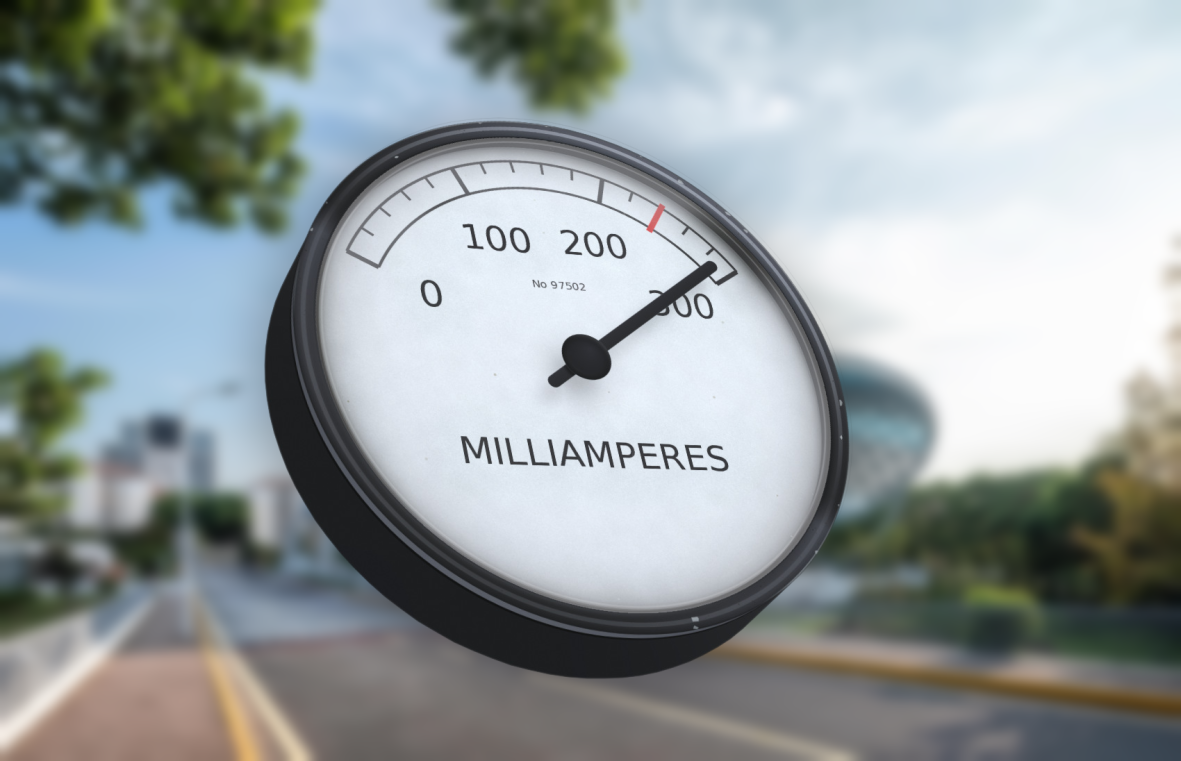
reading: 290 mA
